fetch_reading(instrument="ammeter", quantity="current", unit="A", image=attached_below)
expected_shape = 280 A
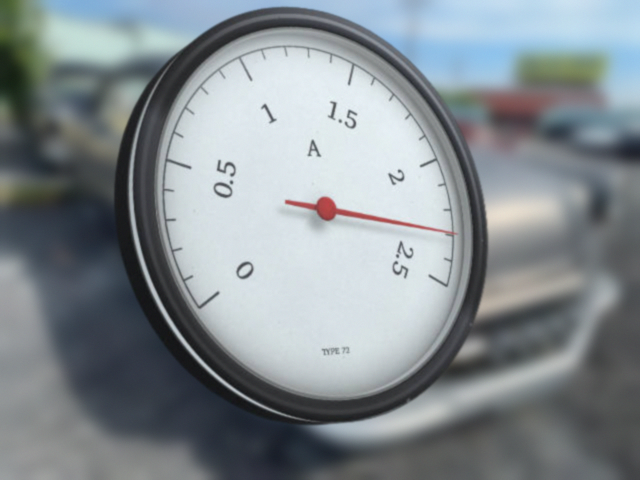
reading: 2.3 A
